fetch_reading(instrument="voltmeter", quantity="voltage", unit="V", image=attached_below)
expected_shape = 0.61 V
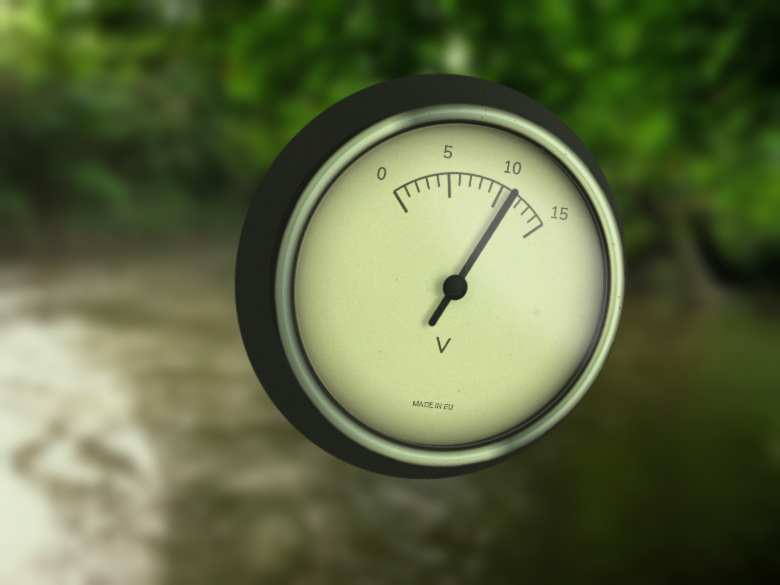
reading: 11 V
